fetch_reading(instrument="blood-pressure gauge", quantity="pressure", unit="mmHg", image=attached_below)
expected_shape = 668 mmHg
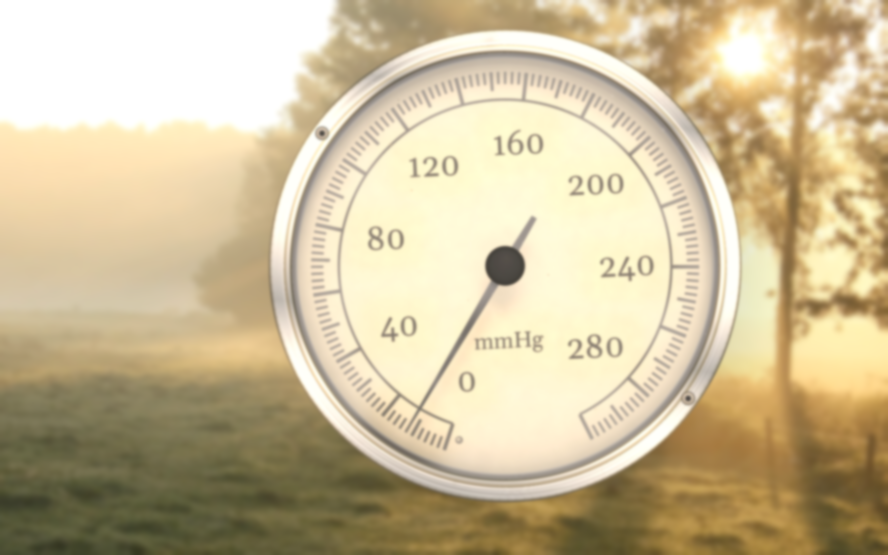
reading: 12 mmHg
